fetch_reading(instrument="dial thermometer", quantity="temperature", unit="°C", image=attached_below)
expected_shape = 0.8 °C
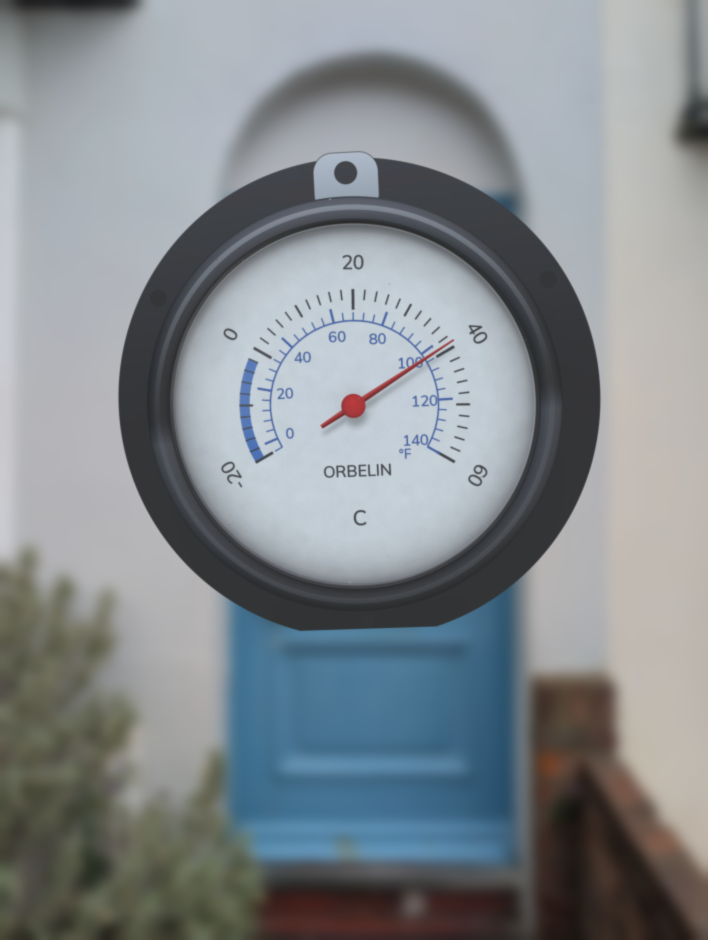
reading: 39 °C
